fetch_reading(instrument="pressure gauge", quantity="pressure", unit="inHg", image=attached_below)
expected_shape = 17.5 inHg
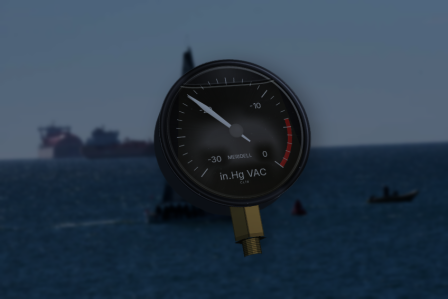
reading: -20 inHg
